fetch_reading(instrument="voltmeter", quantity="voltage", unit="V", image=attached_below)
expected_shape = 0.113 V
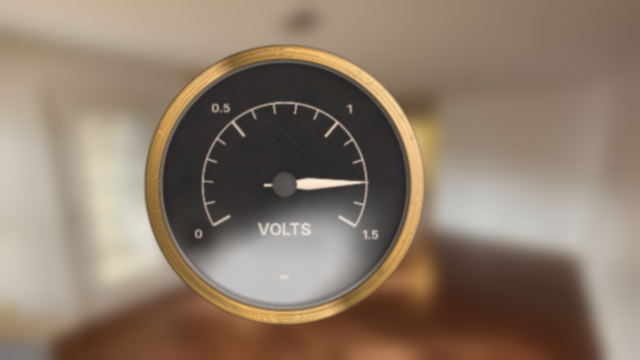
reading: 1.3 V
